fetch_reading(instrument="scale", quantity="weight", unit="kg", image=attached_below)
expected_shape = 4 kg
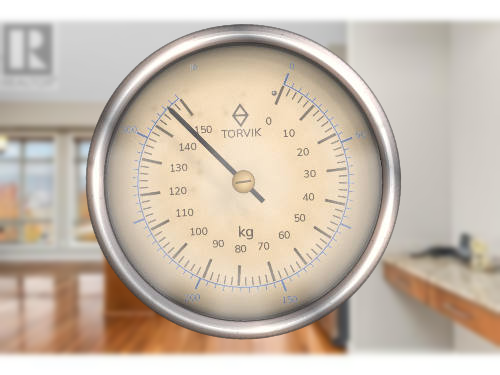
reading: 146 kg
